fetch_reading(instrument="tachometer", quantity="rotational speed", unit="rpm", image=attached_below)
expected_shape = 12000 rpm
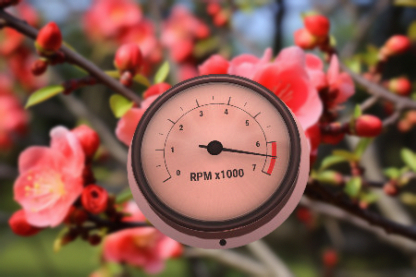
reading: 6500 rpm
